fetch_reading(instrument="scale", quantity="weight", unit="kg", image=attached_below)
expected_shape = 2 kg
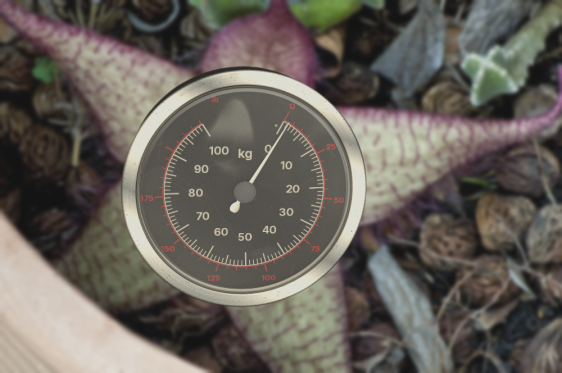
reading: 1 kg
